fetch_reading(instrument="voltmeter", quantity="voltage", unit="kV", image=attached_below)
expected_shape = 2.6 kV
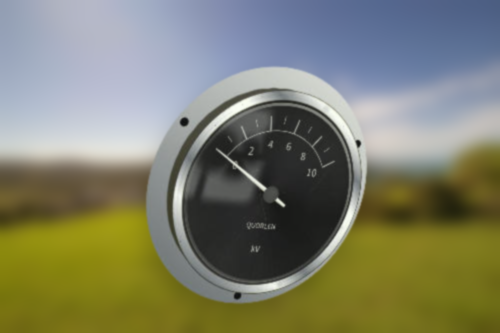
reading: 0 kV
